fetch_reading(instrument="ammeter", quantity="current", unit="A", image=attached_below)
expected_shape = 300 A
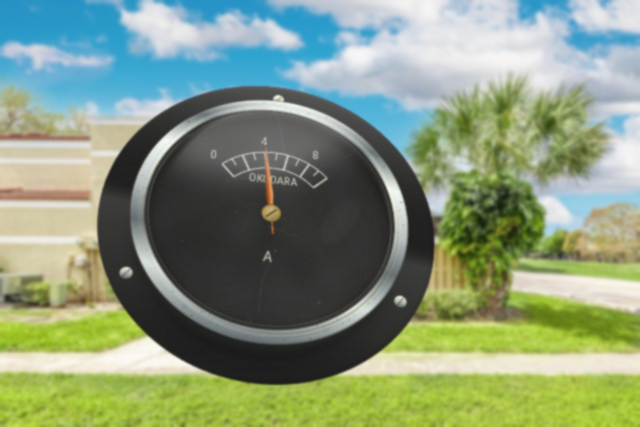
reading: 4 A
